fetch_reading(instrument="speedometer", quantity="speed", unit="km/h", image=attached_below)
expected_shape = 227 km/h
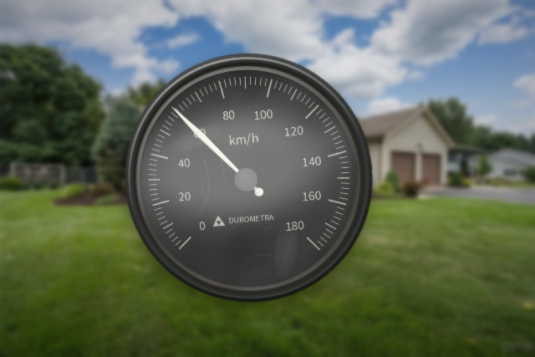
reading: 60 km/h
